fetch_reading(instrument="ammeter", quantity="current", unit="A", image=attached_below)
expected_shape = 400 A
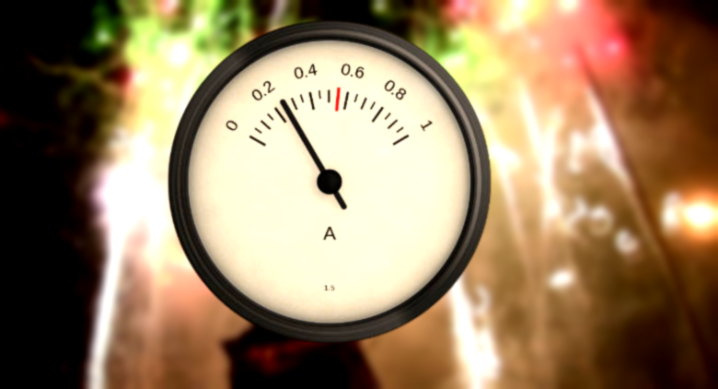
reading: 0.25 A
